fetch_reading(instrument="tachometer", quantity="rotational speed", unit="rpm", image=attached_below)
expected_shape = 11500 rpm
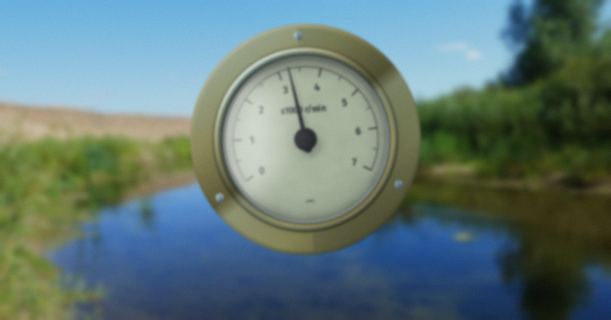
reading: 3250 rpm
